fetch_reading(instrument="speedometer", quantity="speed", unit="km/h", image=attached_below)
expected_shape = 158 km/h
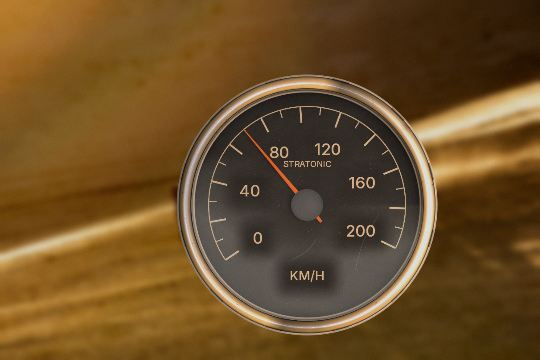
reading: 70 km/h
